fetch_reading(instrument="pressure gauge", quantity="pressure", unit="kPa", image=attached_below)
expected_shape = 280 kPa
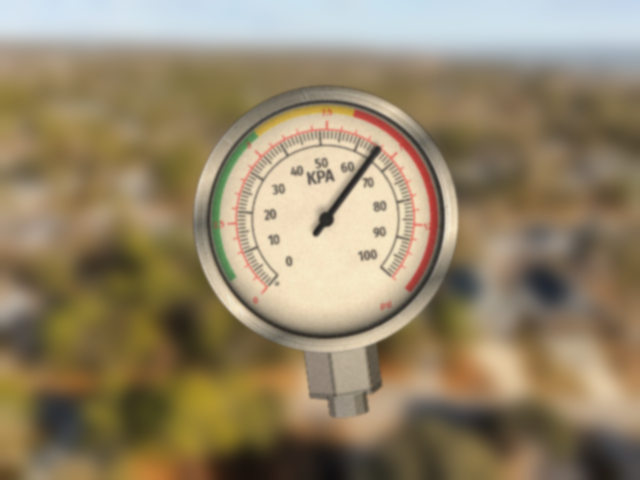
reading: 65 kPa
